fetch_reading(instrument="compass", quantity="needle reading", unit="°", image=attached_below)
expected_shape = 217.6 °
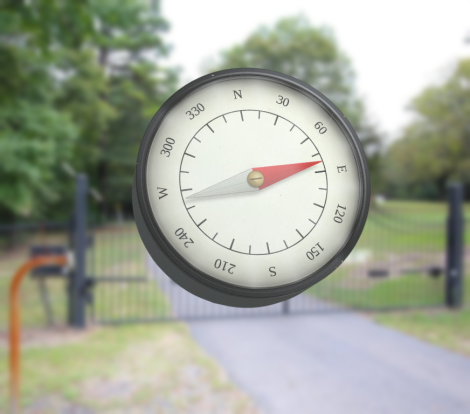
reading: 82.5 °
